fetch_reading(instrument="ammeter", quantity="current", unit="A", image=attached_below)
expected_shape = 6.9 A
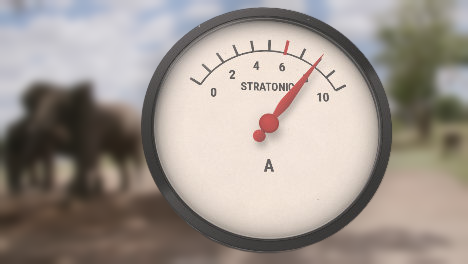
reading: 8 A
